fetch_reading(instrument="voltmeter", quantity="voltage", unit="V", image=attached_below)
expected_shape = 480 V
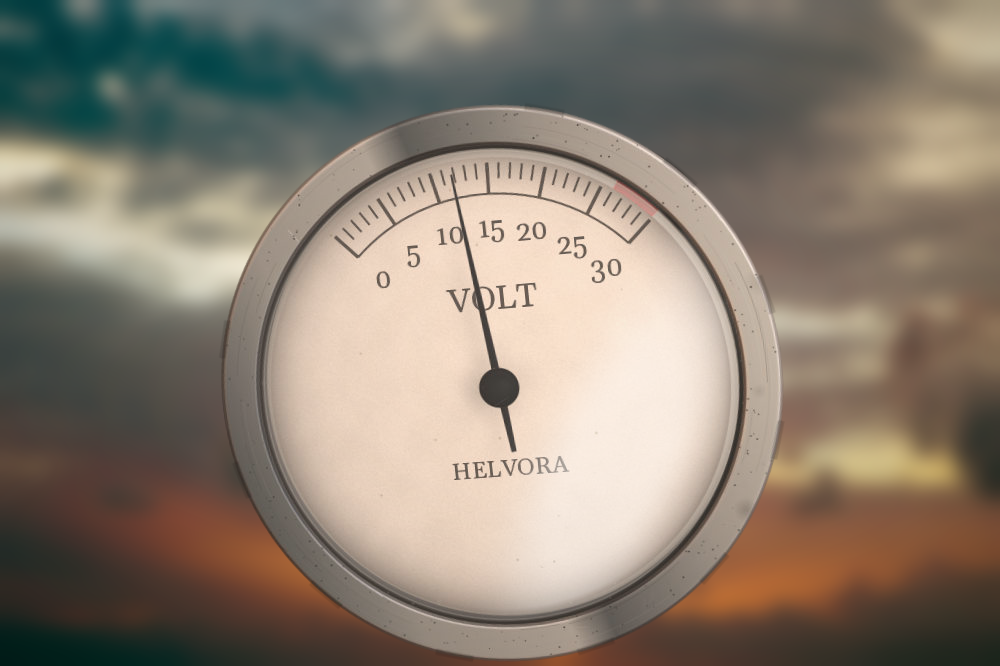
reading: 12 V
